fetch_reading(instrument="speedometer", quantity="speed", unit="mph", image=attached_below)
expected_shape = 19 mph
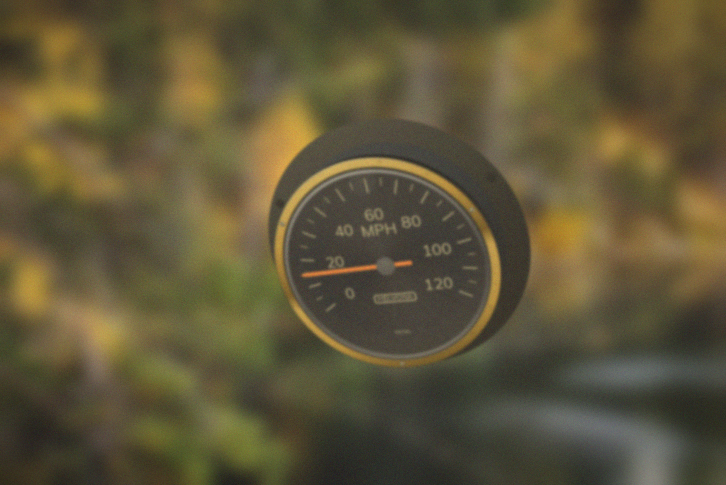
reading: 15 mph
